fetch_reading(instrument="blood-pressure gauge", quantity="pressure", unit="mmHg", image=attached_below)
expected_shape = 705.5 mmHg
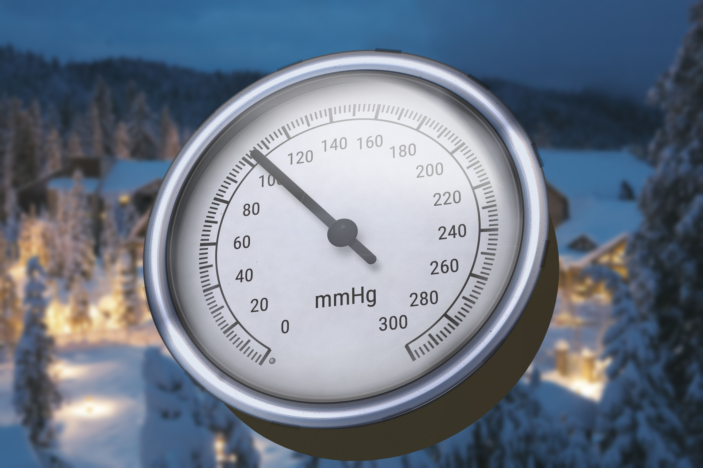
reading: 104 mmHg
